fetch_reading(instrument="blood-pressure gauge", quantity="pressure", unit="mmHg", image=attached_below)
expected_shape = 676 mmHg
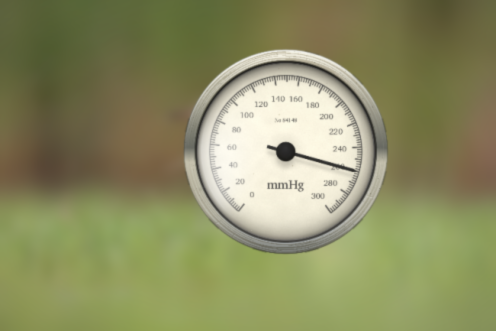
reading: 260 mmHg
